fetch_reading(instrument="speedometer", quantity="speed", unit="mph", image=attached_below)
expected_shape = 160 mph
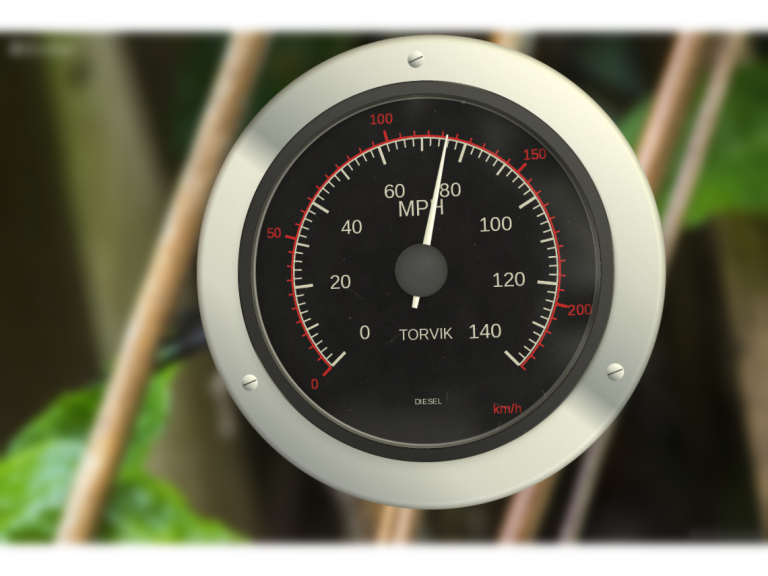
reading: 76 mph
